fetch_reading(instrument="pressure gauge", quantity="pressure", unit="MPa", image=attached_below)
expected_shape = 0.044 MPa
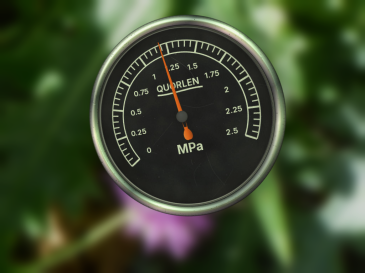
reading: 1.2 MPa
